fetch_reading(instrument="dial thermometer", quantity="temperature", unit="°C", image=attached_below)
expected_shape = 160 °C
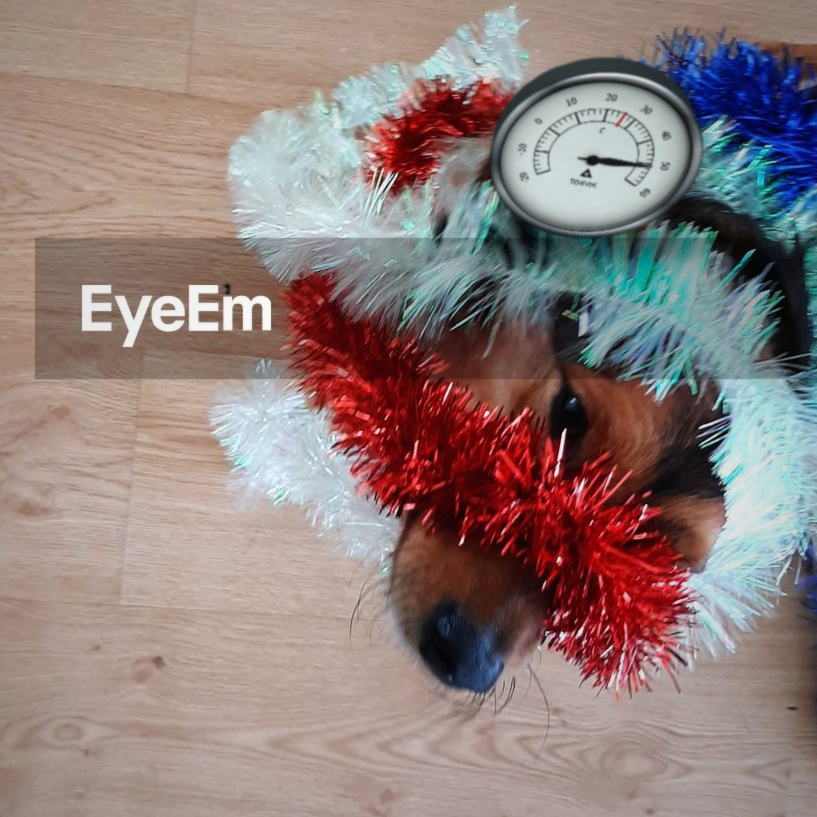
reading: 50 °C
